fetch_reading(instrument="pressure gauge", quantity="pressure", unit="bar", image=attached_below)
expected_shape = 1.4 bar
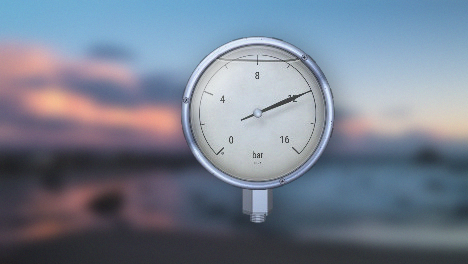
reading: 12 bar
